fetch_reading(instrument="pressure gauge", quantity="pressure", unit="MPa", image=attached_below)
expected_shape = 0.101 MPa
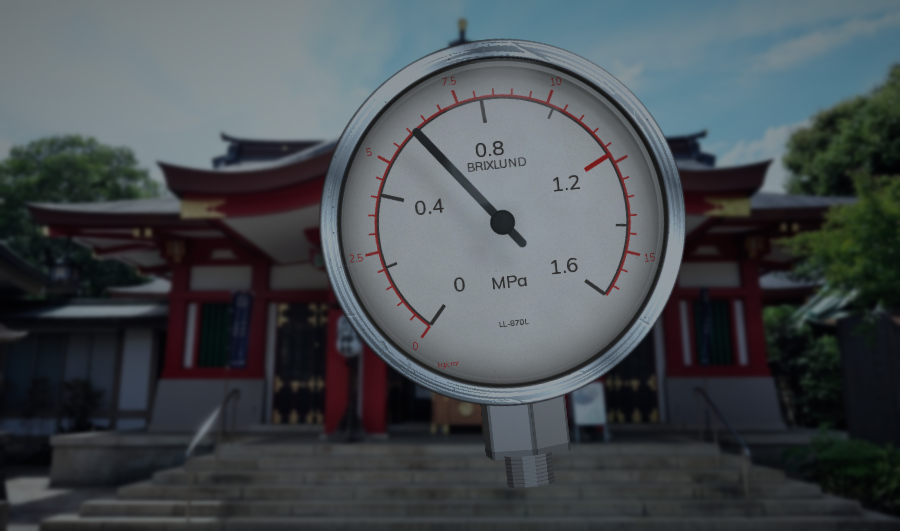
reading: 0.6 MPa
